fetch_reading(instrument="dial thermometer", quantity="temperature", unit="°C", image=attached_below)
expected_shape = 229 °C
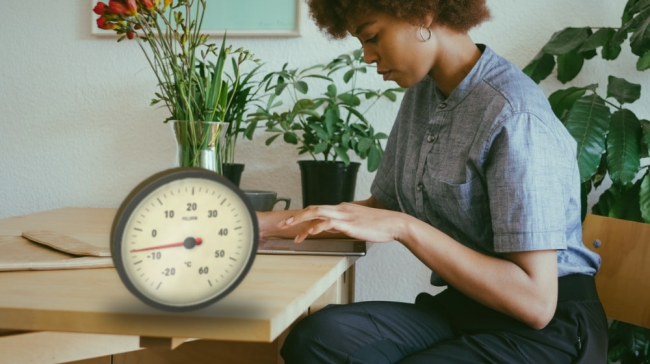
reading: -6 °C
